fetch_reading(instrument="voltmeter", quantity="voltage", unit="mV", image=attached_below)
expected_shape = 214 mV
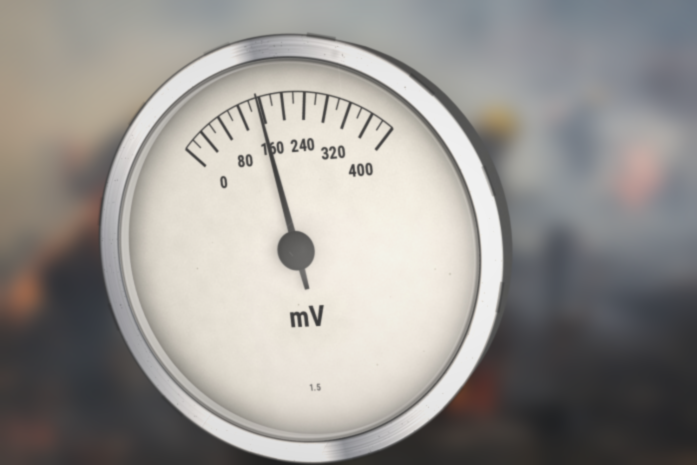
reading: 160 mV
